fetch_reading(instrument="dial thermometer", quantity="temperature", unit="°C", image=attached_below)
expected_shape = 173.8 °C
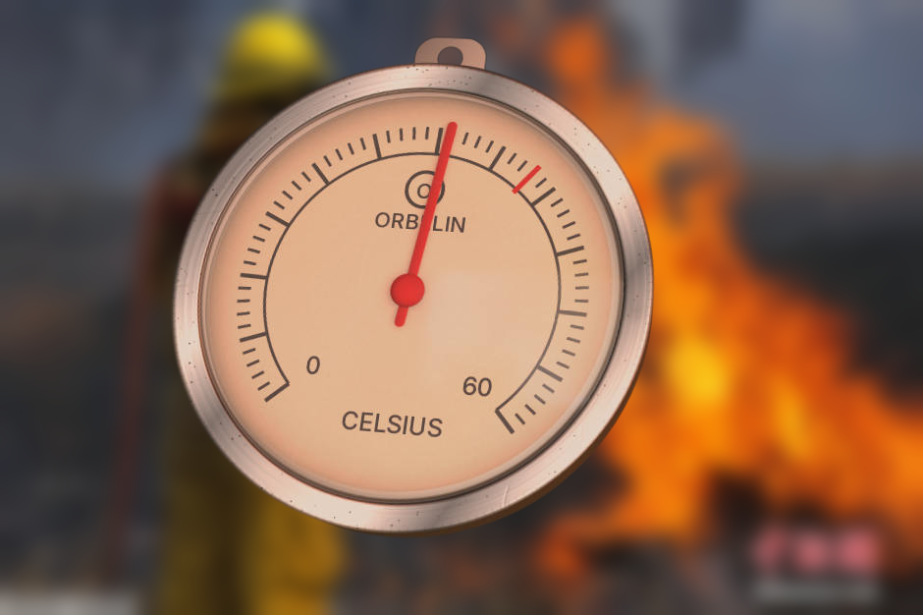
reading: 31 °C
